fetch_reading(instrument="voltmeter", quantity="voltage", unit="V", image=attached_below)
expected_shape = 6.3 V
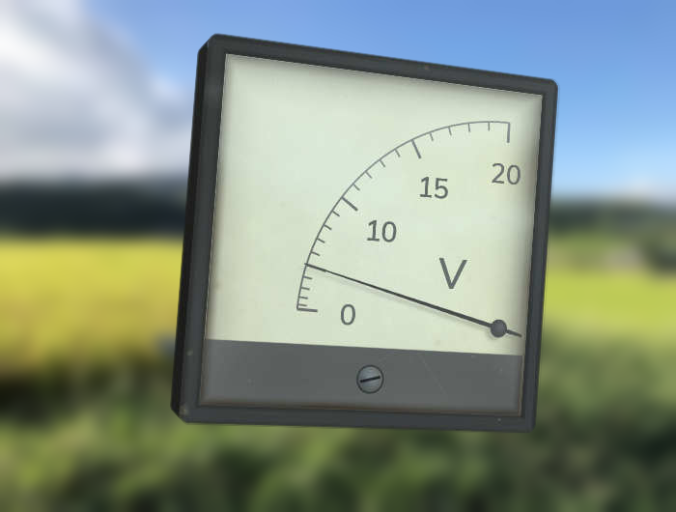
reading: 5 V
